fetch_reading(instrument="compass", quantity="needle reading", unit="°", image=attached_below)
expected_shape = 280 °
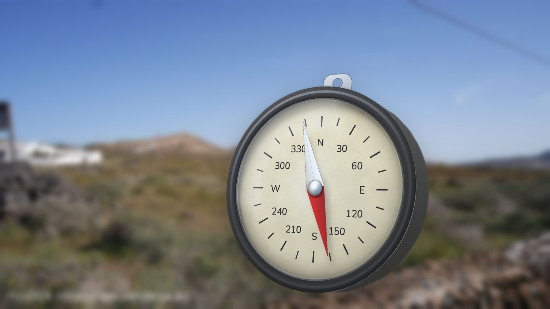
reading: 165 °
